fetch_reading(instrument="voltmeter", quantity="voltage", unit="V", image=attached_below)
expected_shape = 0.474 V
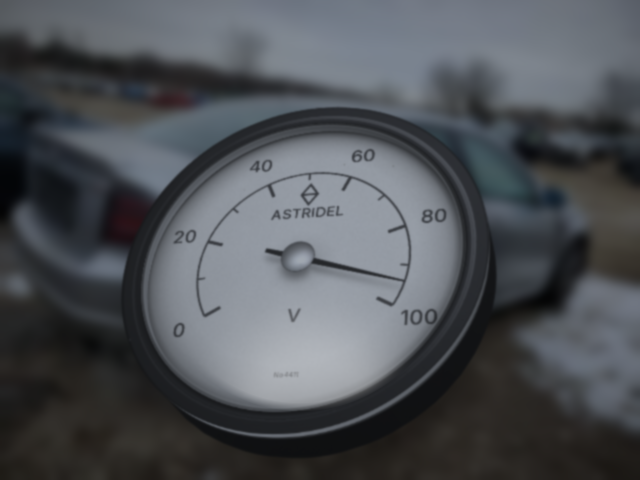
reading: 95 V
